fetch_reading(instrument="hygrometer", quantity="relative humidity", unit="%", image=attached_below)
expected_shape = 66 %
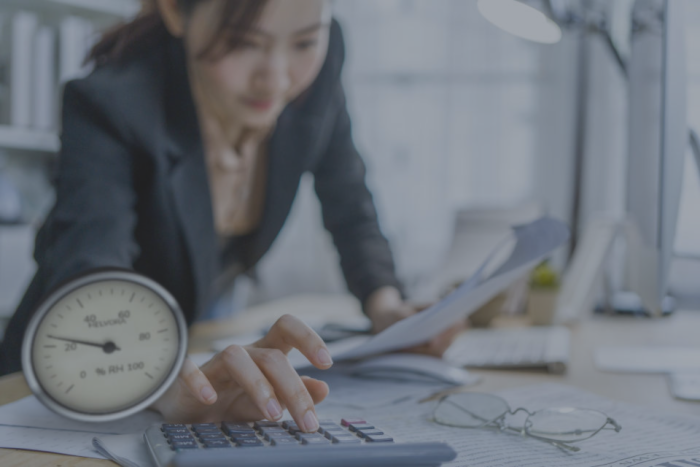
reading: 24 %
